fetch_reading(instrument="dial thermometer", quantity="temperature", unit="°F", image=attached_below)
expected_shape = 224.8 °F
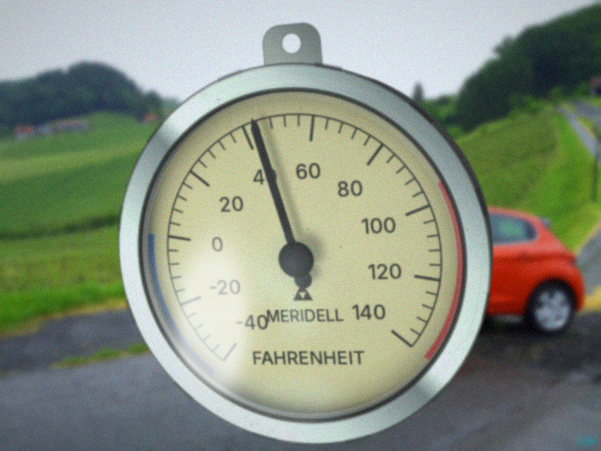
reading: 44 °F
